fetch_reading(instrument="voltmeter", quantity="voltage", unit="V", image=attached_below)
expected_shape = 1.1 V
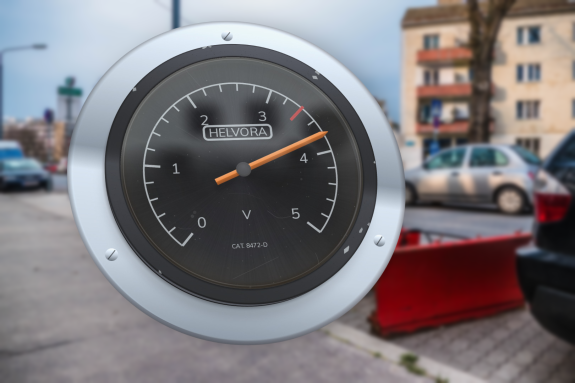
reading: 3.8 V
